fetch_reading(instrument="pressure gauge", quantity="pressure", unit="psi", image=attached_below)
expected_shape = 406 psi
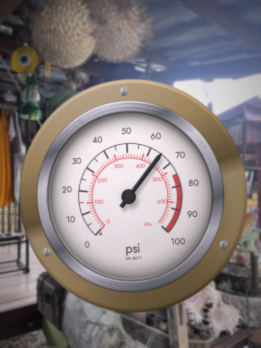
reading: 65 psi
